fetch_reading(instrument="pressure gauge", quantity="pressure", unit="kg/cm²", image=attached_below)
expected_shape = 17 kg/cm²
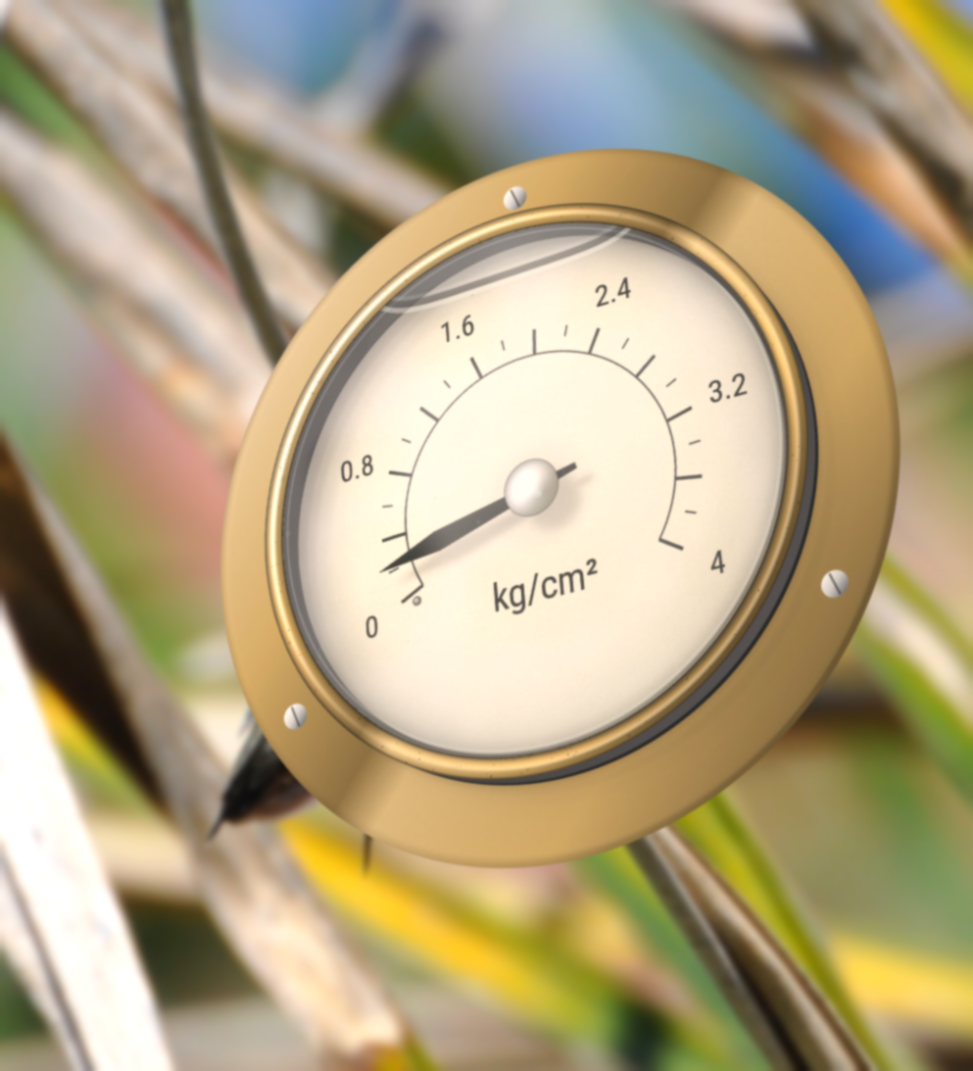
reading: 0.2 kg/cm²
